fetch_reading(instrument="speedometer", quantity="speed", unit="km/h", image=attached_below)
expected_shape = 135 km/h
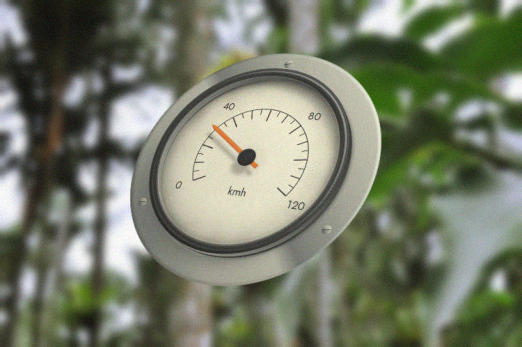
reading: 30 km/h
